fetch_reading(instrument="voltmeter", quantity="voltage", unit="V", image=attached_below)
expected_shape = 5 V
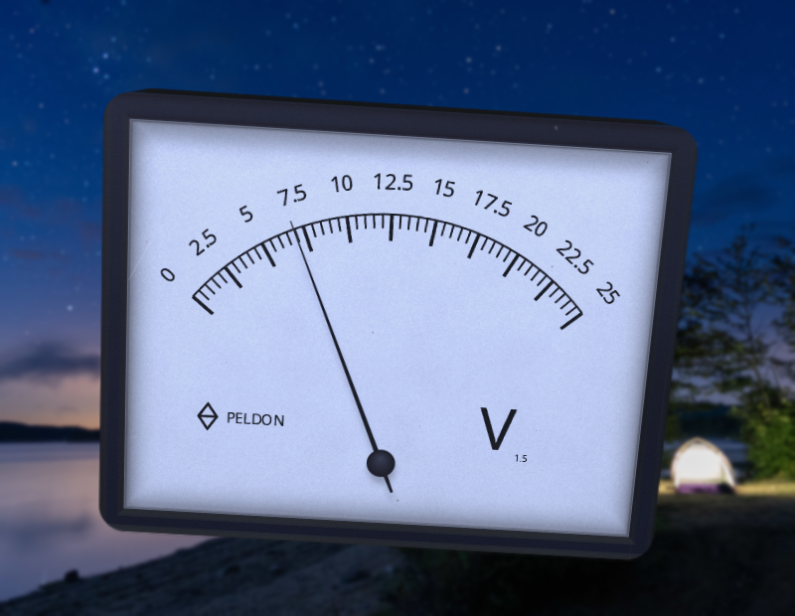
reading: 7 V
